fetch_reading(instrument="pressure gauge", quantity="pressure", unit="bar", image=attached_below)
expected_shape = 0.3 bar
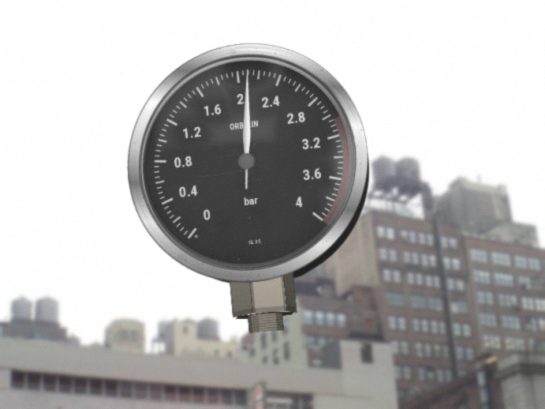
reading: 2.1 bar
